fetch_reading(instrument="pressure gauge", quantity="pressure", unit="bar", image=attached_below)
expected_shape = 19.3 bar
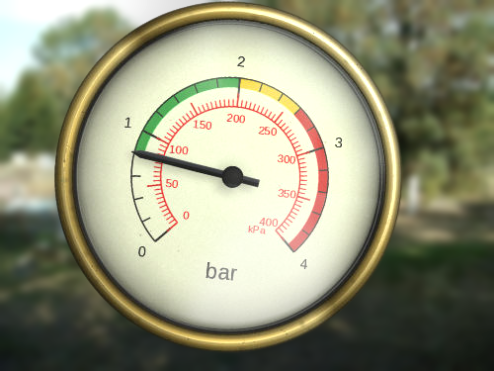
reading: 0.8 bar
